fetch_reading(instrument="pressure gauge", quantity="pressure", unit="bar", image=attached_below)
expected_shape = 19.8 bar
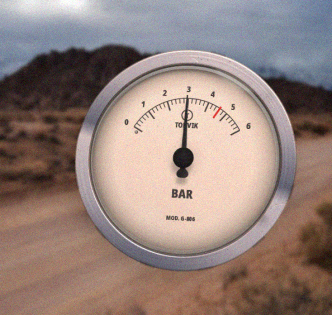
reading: 3 bar
